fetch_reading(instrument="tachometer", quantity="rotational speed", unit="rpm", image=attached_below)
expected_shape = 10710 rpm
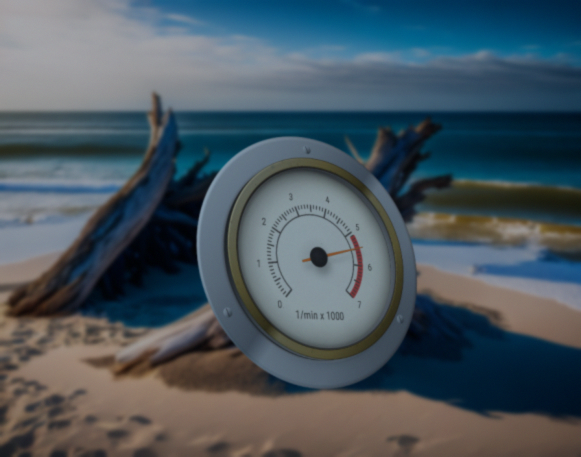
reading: 5500 rpm
